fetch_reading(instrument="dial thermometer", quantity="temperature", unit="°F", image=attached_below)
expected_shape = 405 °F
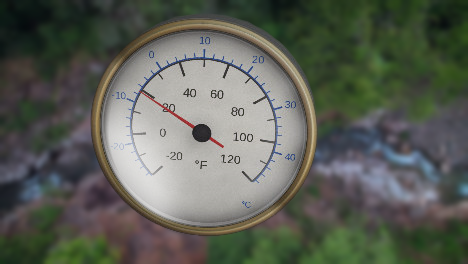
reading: 20 °F
